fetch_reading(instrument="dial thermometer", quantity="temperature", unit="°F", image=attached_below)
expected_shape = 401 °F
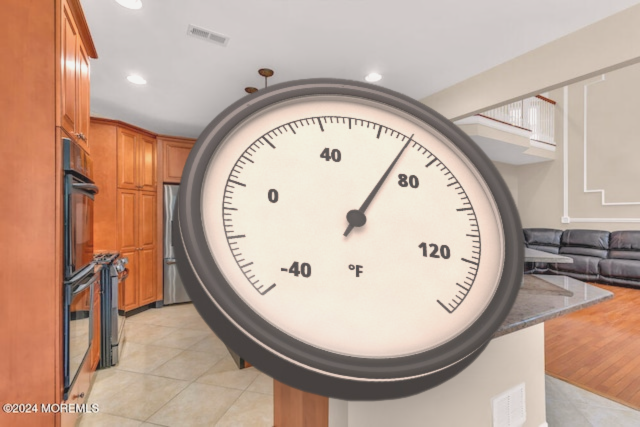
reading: 70 °F
